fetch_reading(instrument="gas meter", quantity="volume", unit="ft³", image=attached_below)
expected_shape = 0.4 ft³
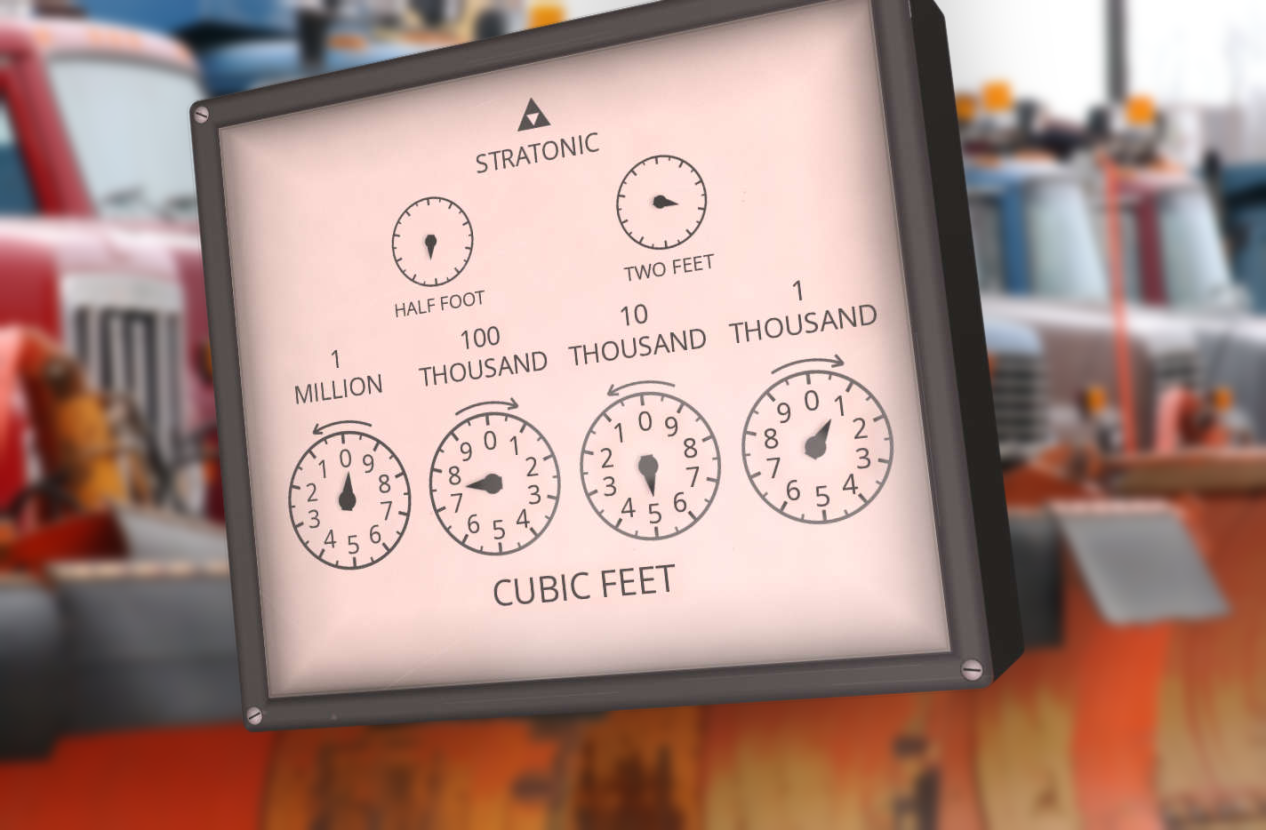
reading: 975100 ft³
